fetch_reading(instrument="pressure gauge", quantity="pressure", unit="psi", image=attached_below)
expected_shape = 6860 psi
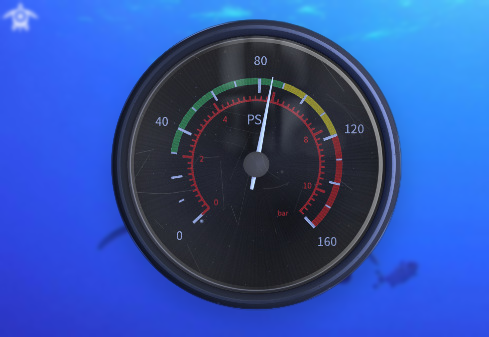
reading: 85 psi
